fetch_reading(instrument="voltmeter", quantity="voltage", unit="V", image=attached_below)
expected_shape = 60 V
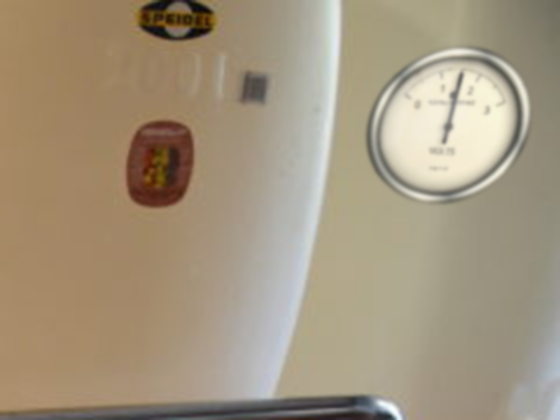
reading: 1.5 V
